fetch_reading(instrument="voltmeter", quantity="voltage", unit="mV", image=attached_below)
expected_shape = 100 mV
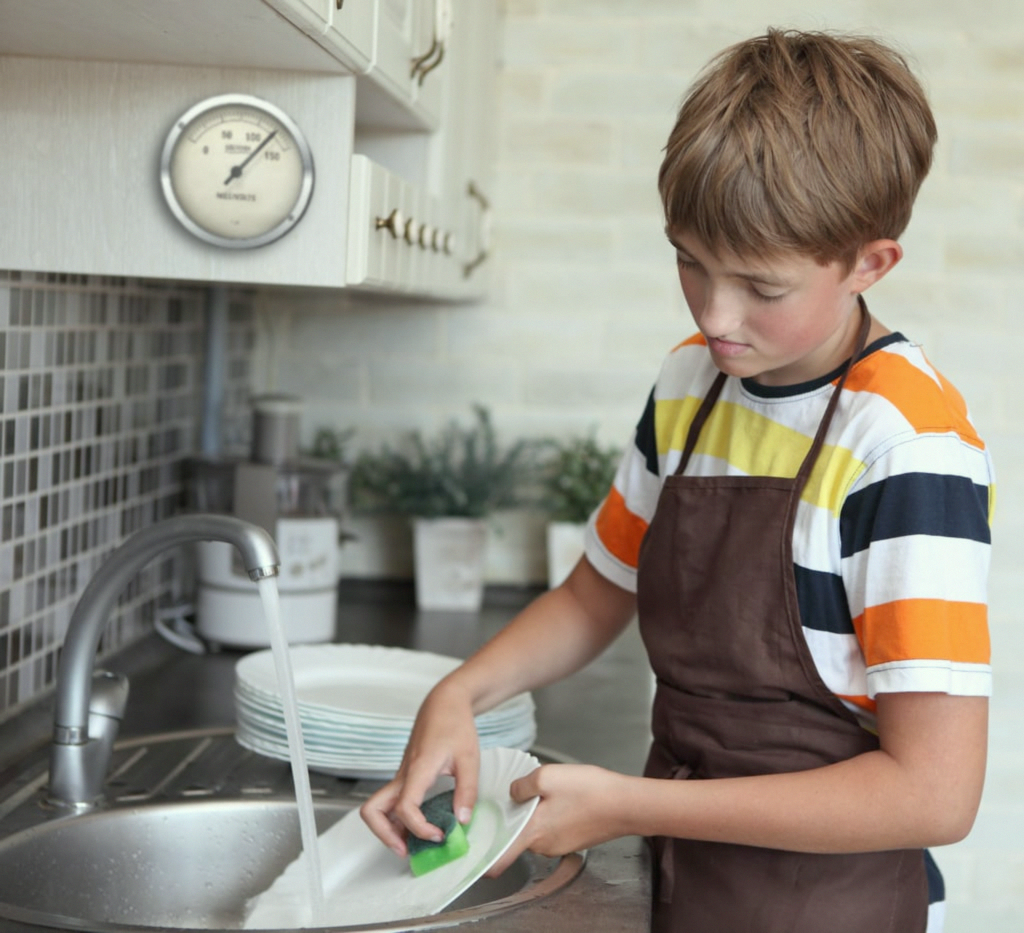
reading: 125 mV
